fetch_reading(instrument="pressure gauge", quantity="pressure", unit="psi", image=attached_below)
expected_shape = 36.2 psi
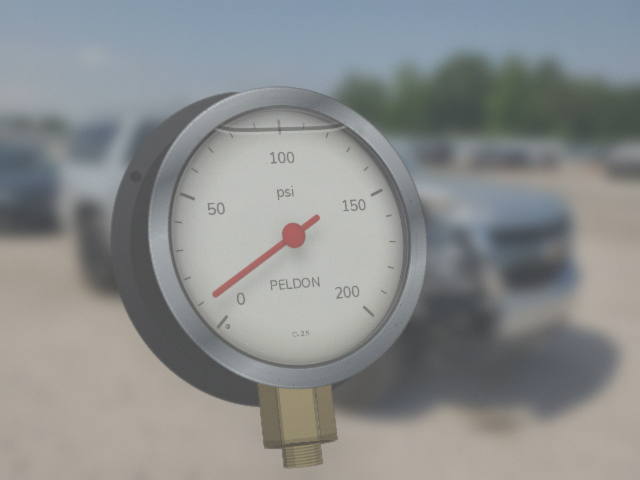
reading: 10 psi
